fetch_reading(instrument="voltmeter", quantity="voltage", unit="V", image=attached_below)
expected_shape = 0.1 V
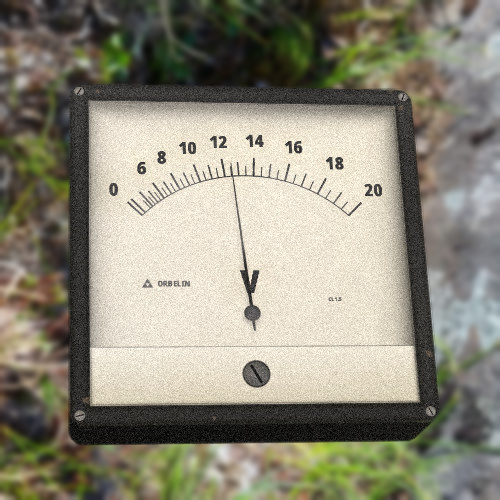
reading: 12.5 V
